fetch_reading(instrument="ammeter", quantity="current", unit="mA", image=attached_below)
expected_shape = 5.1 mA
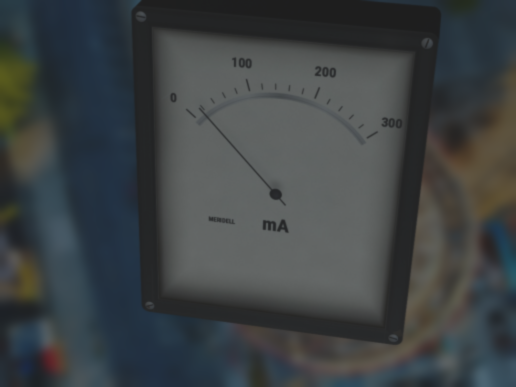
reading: 20 mA
